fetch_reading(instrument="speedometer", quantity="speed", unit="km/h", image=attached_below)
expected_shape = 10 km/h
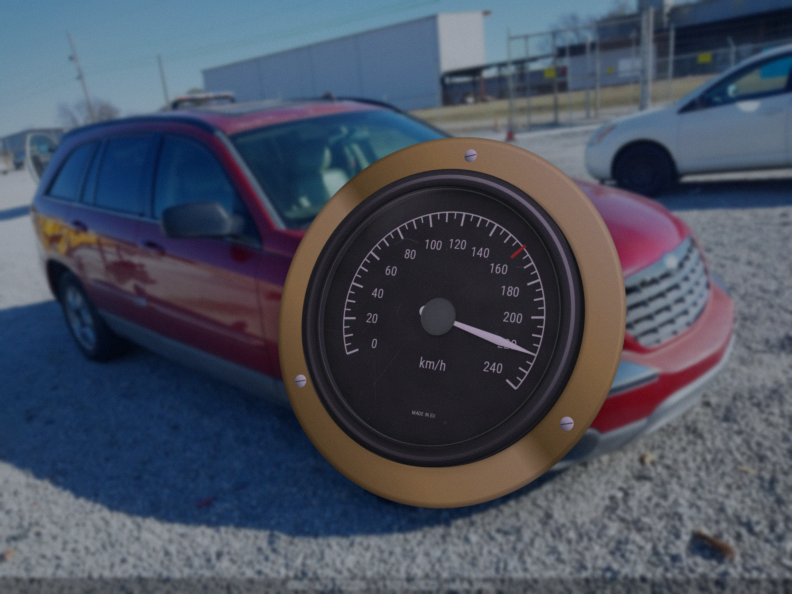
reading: 220 km/h
